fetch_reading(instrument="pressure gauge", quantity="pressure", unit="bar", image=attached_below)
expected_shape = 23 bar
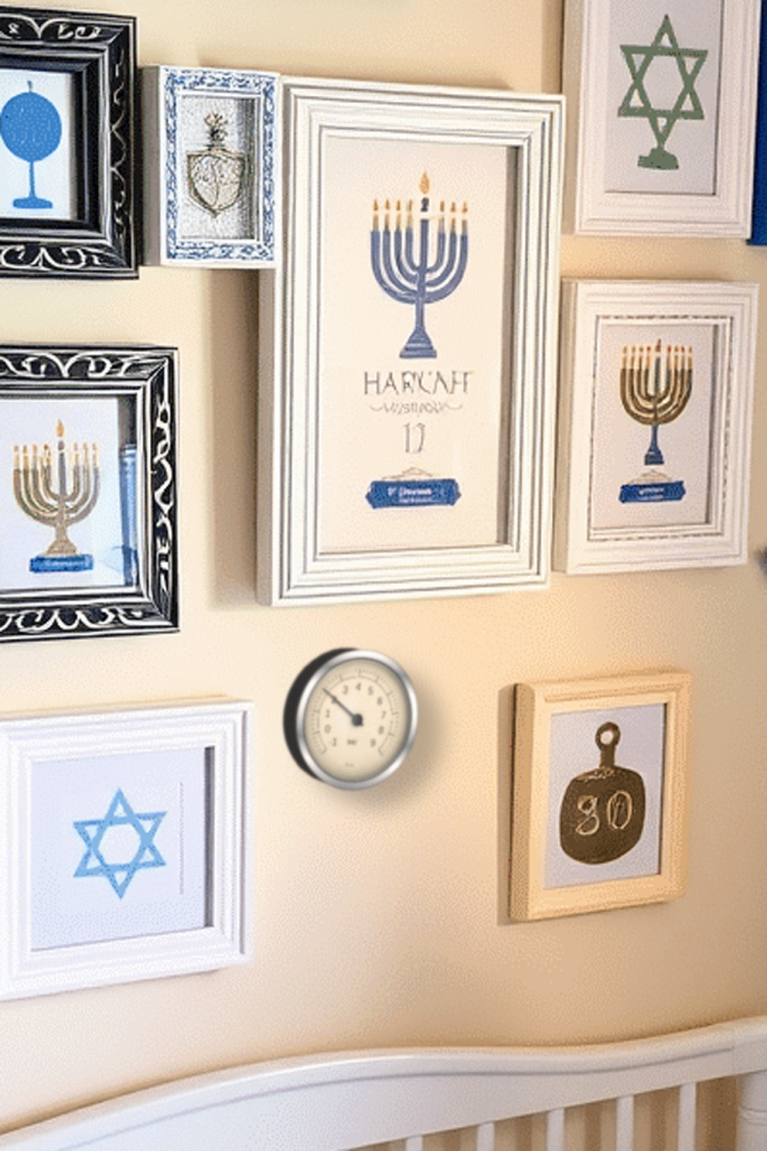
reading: 2 bar
